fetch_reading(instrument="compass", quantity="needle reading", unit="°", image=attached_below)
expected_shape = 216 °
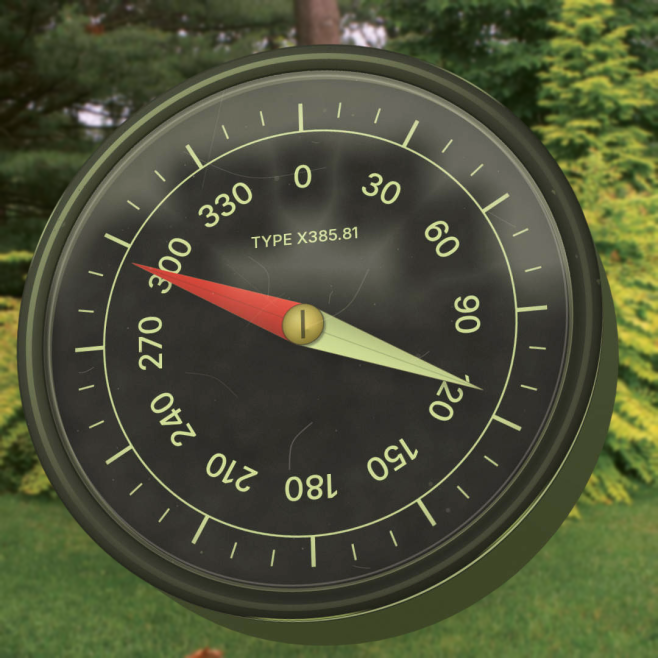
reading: 295 °
